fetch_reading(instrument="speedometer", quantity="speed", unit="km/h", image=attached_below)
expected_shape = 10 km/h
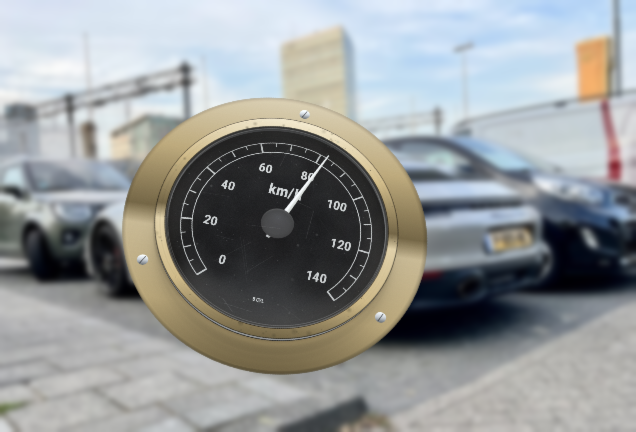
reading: 82.5 km/h
